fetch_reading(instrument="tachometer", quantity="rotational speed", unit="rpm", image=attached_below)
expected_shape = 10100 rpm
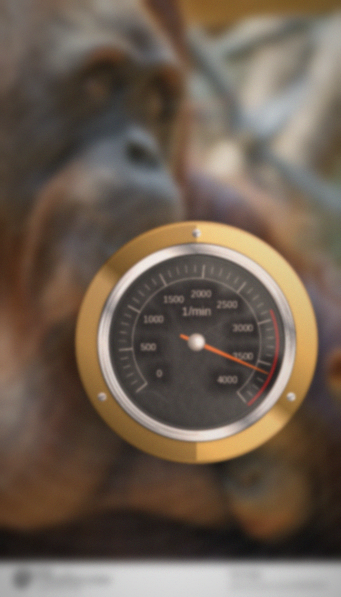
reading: 3600 rpm
